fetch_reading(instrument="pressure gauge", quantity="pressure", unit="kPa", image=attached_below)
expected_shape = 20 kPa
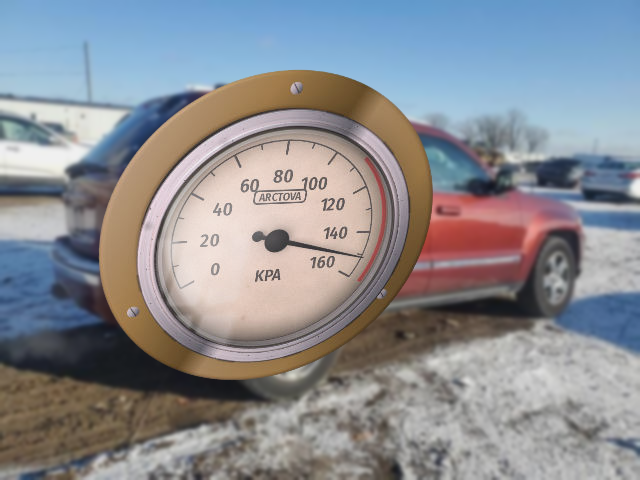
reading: 150 kPa
